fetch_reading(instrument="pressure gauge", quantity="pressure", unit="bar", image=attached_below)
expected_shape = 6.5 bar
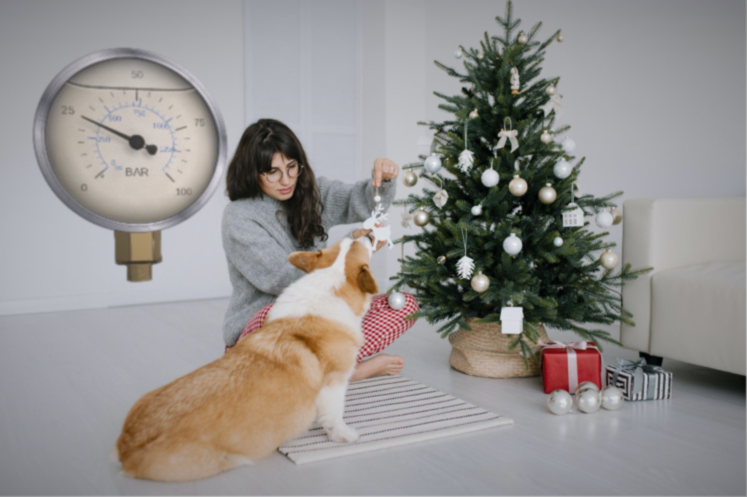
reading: 25 bar
